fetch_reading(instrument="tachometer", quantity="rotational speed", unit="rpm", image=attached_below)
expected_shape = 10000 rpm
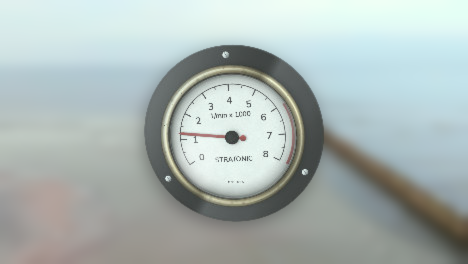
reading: 1250 rpm
